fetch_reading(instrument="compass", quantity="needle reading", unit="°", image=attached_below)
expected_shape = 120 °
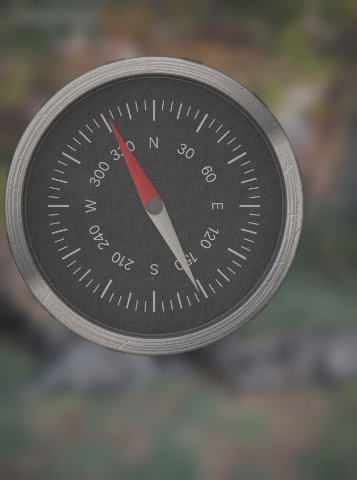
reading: 332.5 °
